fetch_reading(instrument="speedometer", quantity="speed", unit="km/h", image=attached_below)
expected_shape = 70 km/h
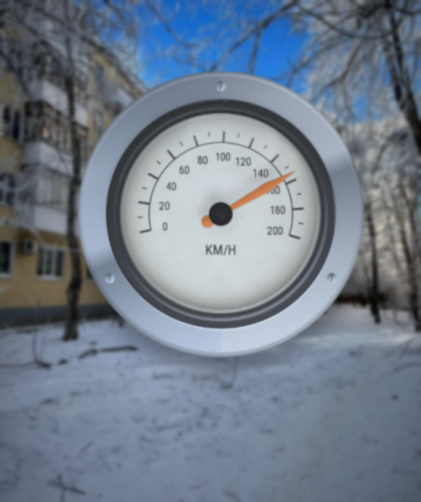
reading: 155 km/h
